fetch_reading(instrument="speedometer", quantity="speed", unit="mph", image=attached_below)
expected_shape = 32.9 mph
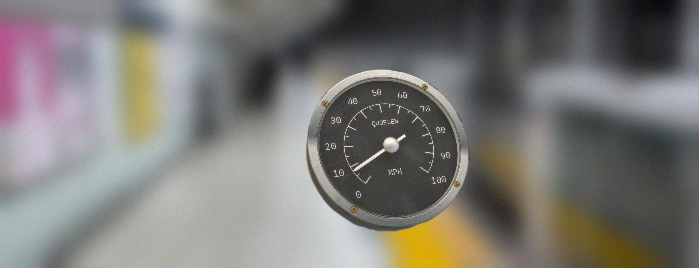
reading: 7.5 mph
